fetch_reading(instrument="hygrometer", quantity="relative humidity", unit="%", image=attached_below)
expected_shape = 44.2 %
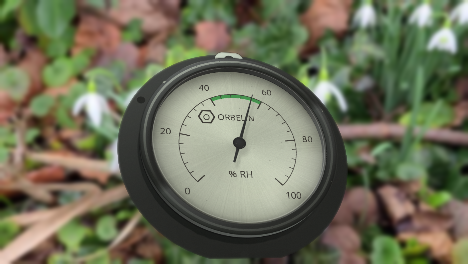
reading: 56 %
